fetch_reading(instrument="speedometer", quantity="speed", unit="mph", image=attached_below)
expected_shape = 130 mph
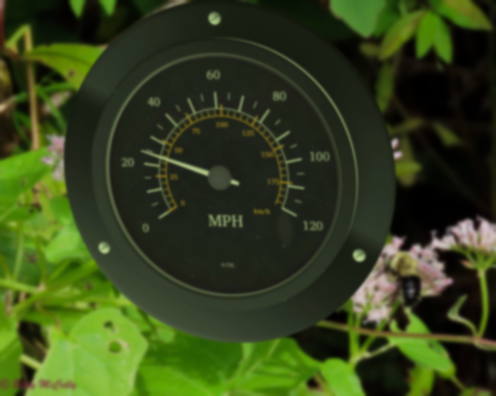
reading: 25 mph
